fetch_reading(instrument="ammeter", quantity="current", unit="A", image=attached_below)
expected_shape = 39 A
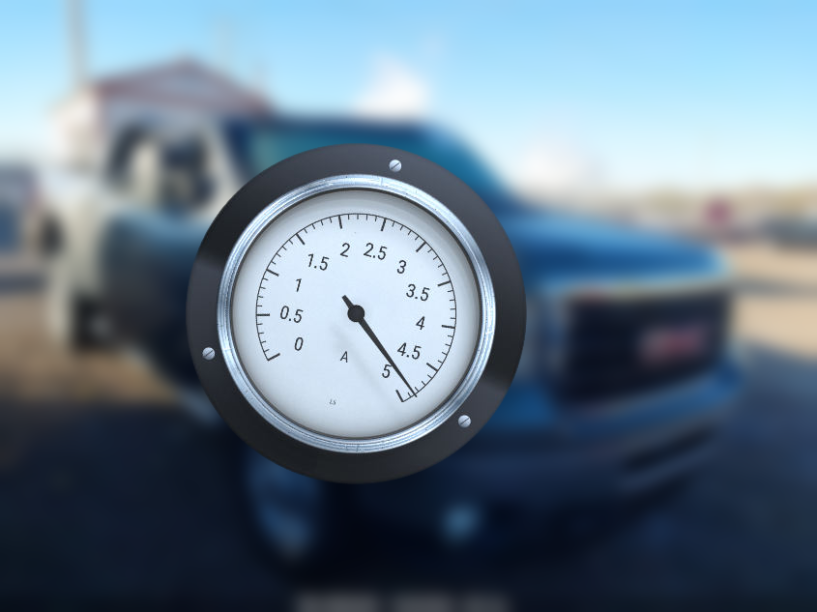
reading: 4.85 A
